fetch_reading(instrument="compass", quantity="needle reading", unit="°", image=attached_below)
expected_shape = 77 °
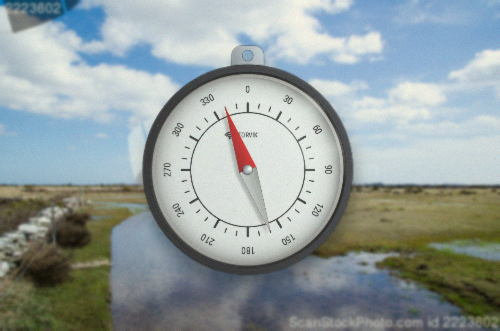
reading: 340 °
